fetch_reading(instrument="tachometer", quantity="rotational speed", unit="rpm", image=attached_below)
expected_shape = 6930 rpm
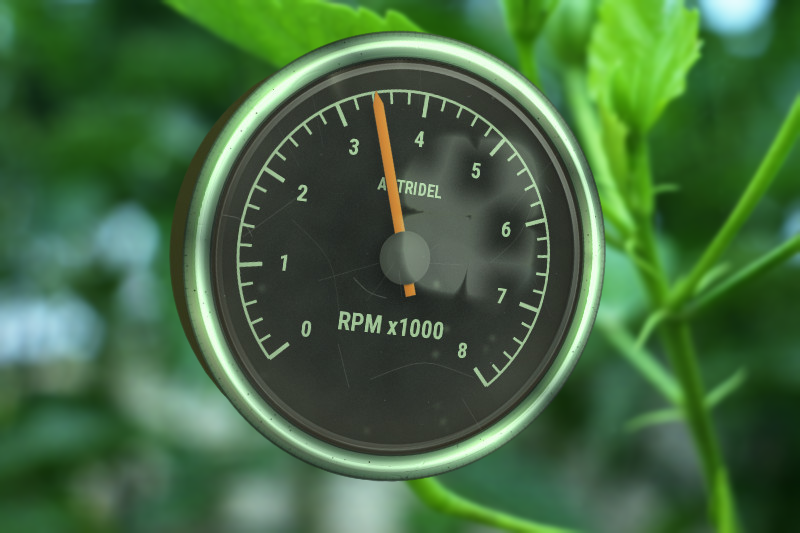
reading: 3400 rpm
